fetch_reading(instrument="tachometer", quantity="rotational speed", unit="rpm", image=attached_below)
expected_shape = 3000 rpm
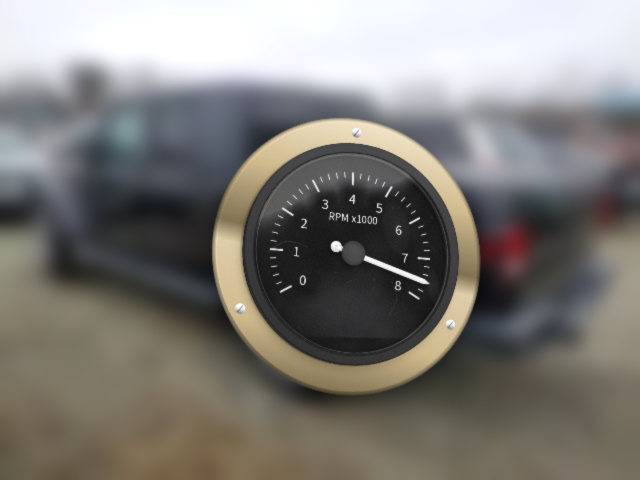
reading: 7600 rpm
